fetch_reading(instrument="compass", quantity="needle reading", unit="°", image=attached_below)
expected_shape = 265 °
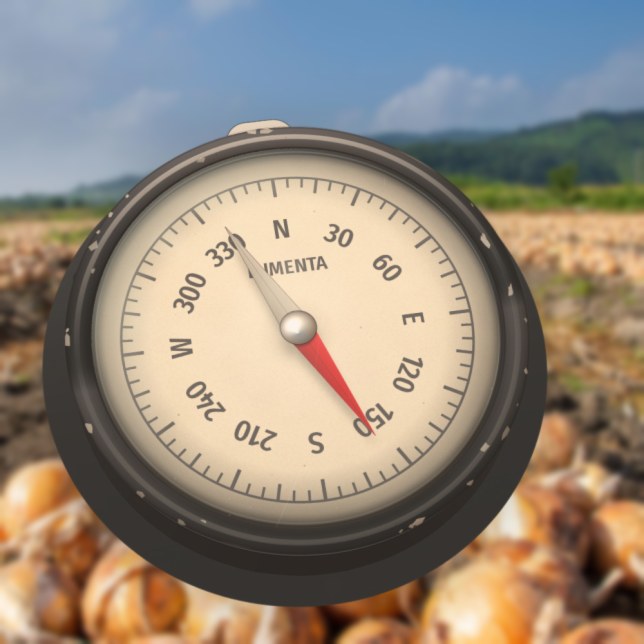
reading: 155 °
